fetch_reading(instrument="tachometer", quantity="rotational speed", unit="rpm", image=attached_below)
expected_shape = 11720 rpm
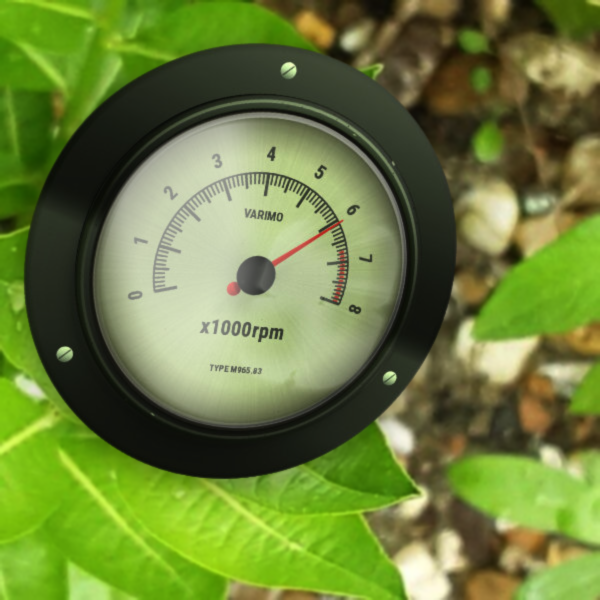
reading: 6000 rpm
